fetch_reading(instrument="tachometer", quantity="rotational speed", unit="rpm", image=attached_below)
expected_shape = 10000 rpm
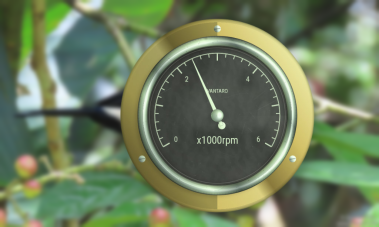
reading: 2400 rpm
